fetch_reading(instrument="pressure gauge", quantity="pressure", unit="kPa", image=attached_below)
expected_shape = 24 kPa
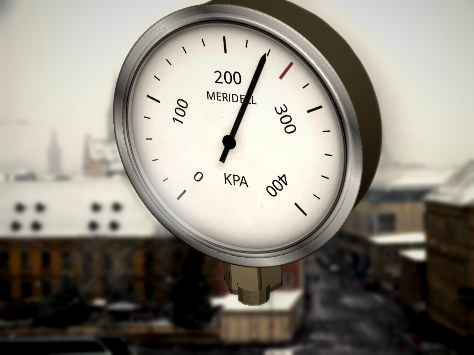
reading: 240 kPa
